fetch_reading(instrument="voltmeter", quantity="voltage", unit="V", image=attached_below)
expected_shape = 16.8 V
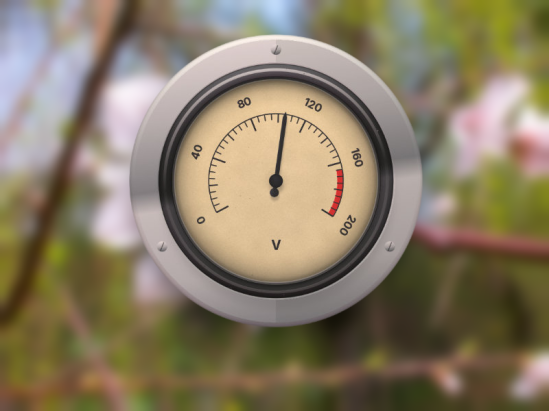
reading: 105 V
